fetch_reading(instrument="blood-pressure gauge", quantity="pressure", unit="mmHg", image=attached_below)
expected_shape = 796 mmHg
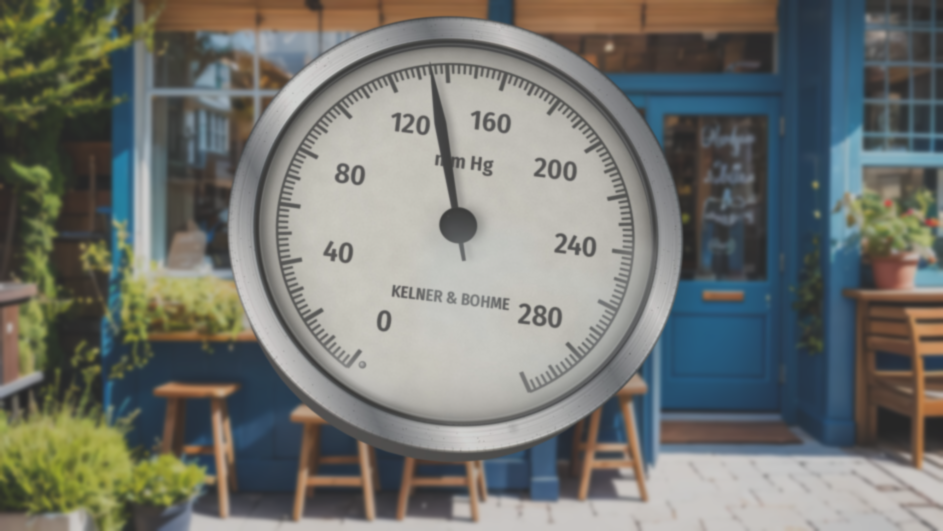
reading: 134 mmHg
